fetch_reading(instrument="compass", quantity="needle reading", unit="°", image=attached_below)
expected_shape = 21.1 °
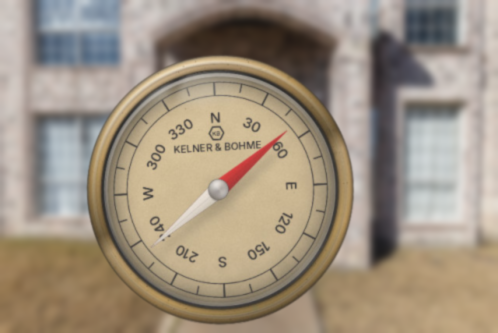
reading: 52.5 °
